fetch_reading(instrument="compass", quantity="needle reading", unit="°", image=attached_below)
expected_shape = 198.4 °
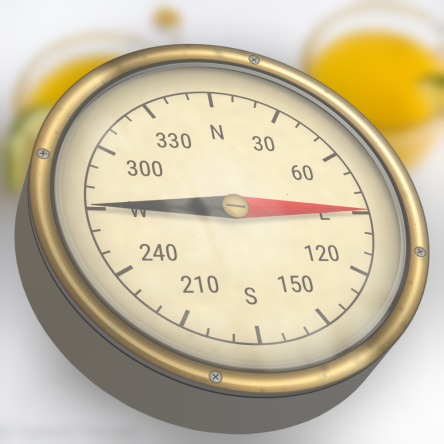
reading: 90 °
